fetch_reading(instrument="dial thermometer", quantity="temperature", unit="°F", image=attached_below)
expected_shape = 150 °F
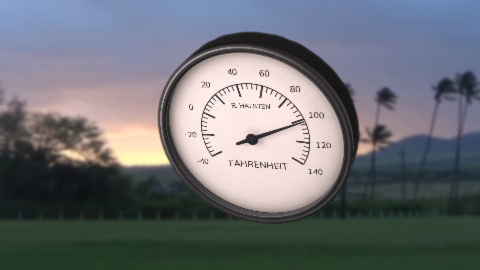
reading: 100 °F
